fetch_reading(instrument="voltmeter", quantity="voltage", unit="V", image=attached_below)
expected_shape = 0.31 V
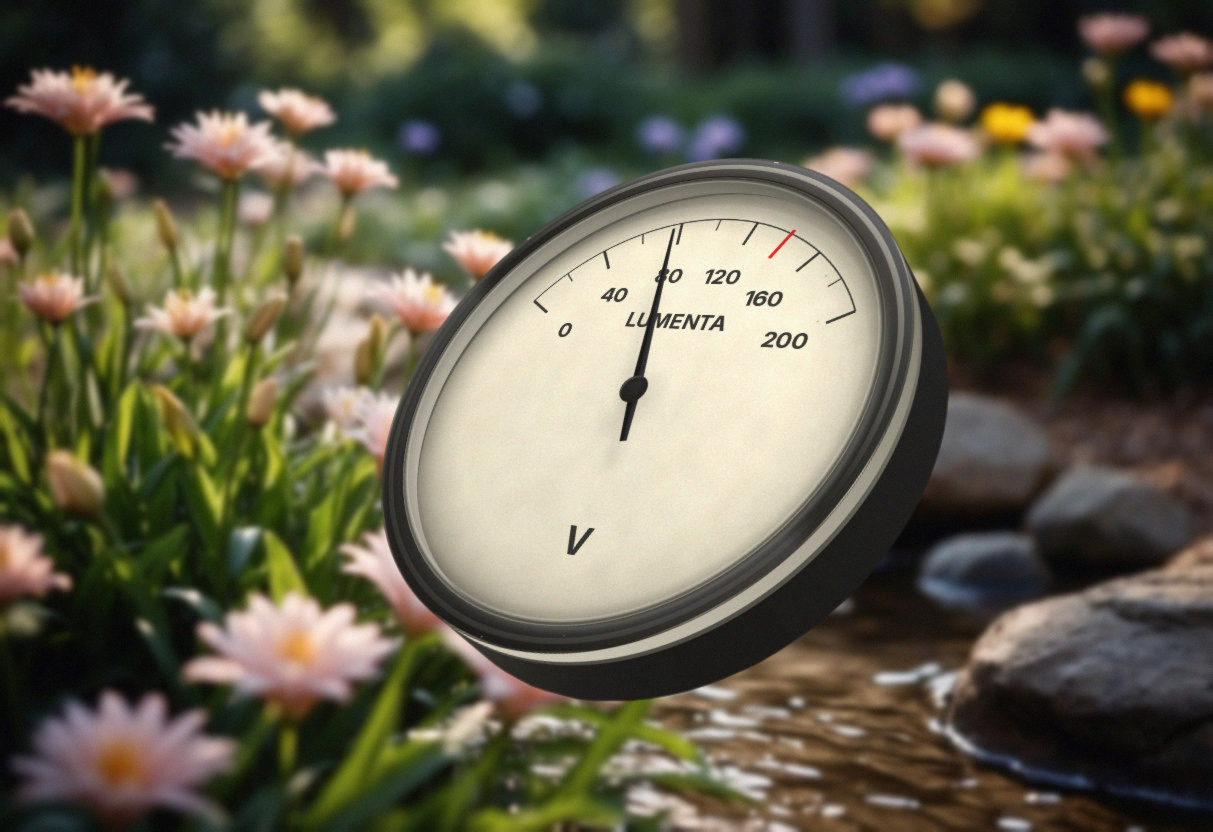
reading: 80 V
